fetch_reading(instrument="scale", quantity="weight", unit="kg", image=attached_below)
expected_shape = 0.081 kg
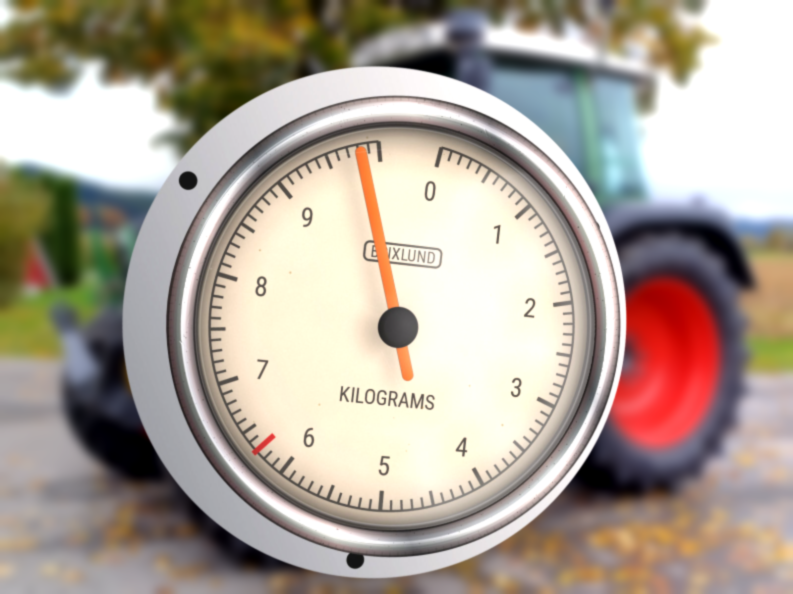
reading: 9.8 kg
